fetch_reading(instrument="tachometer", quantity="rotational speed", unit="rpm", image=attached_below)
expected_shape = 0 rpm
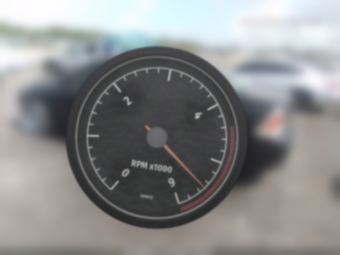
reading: 5500 rpm
